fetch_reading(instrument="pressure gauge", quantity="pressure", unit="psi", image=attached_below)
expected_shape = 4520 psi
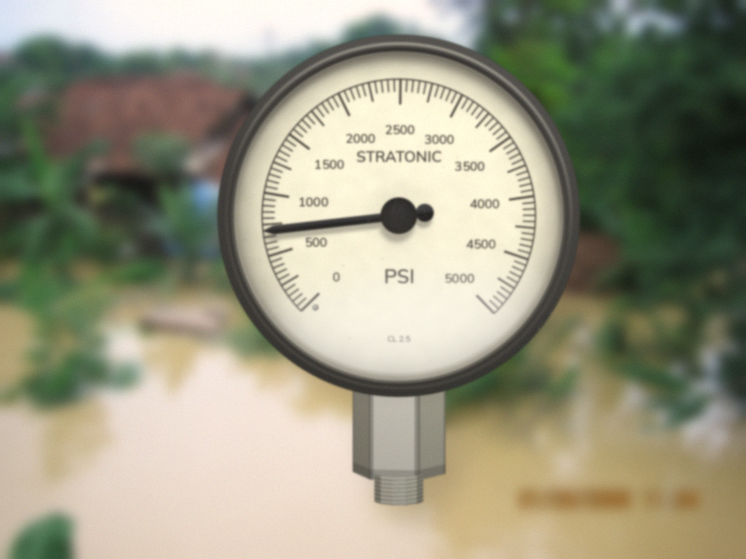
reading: 700 psi
